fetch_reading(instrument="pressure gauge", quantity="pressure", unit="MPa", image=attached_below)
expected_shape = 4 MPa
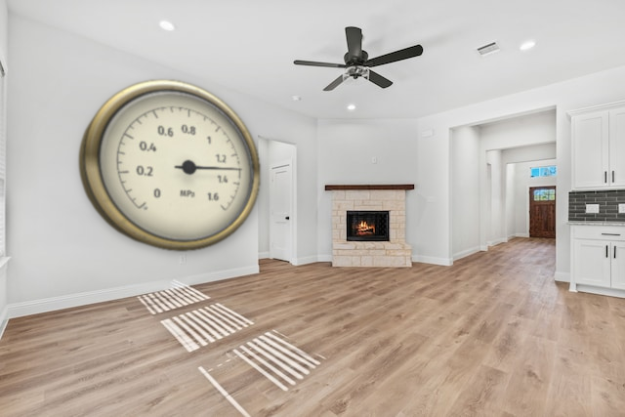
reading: 1.3 MPa
